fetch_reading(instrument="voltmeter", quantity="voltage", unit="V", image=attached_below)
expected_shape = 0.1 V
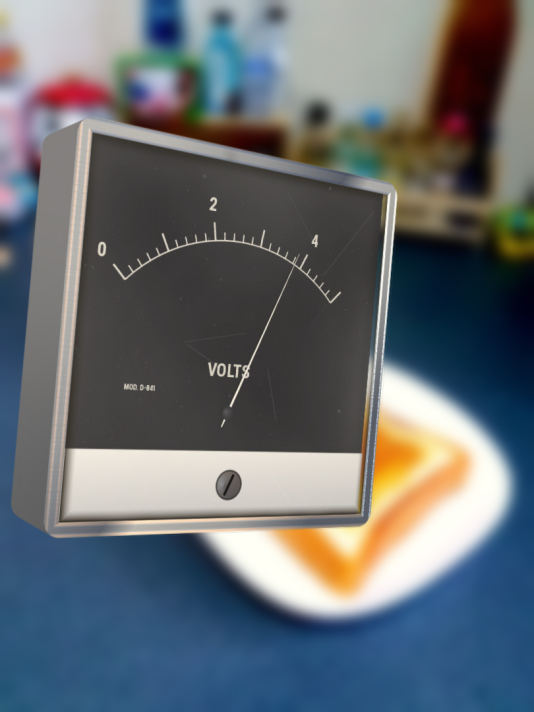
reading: 3.8 V
